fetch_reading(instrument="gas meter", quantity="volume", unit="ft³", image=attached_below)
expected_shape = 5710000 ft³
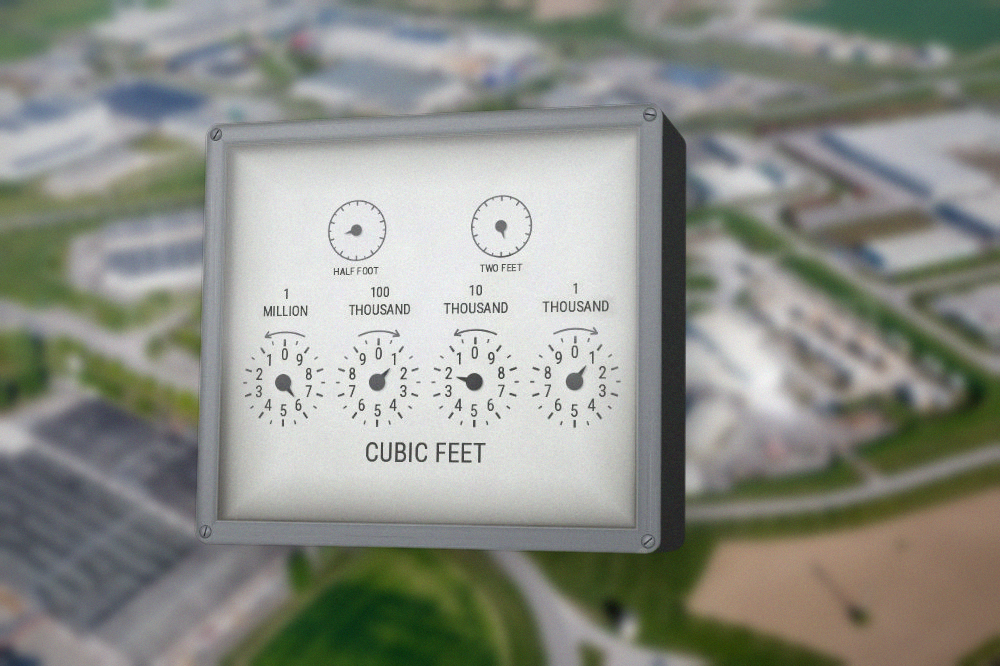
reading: 612100 ft³
